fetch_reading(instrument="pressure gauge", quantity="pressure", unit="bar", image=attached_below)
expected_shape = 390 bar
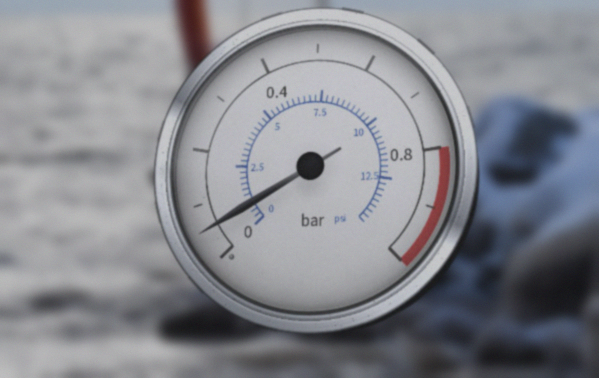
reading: 0.05 bar
